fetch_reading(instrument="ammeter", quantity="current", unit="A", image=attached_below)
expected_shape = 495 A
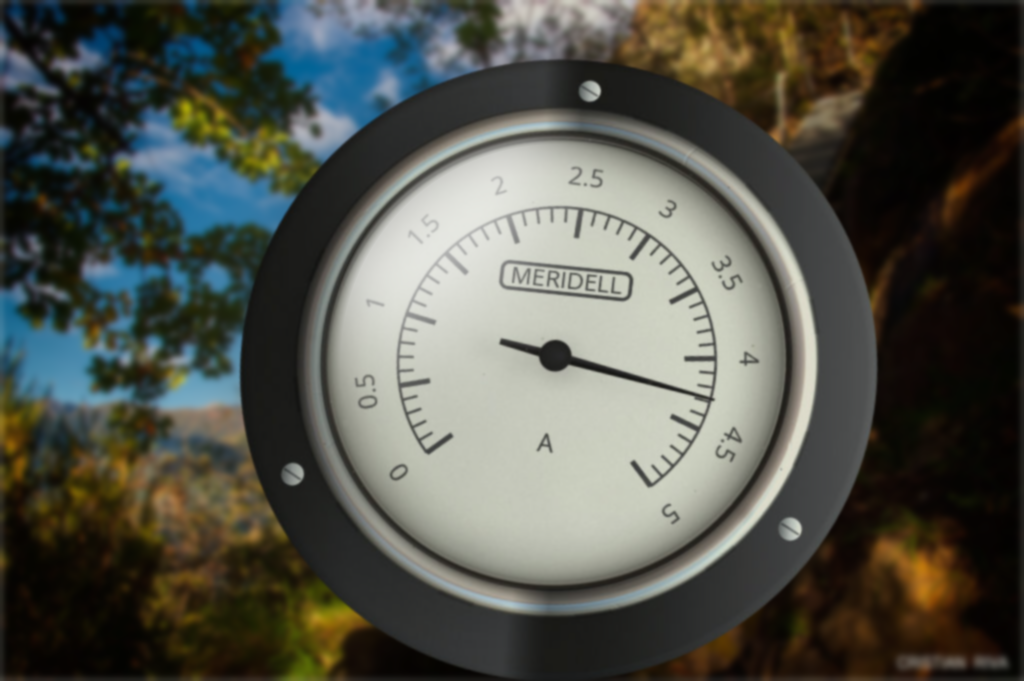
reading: 4.3 A
